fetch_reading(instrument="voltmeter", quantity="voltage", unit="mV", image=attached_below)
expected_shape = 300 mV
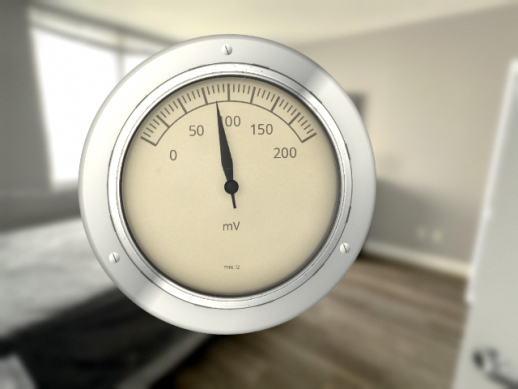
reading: 85 mV
